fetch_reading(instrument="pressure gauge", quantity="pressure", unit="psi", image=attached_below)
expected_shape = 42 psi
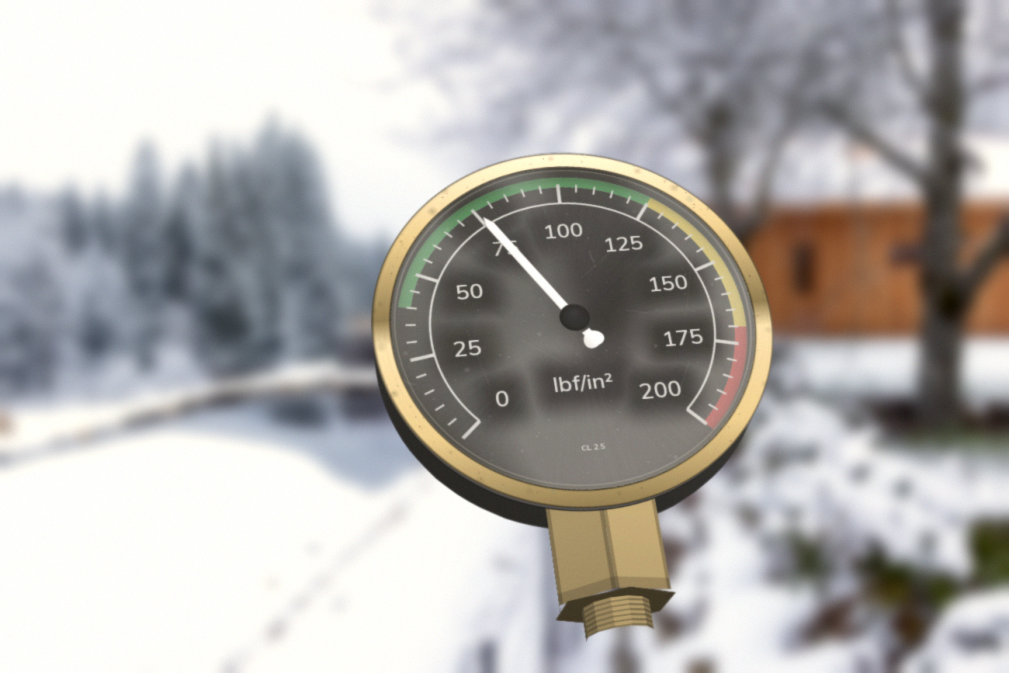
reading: 75 psi
